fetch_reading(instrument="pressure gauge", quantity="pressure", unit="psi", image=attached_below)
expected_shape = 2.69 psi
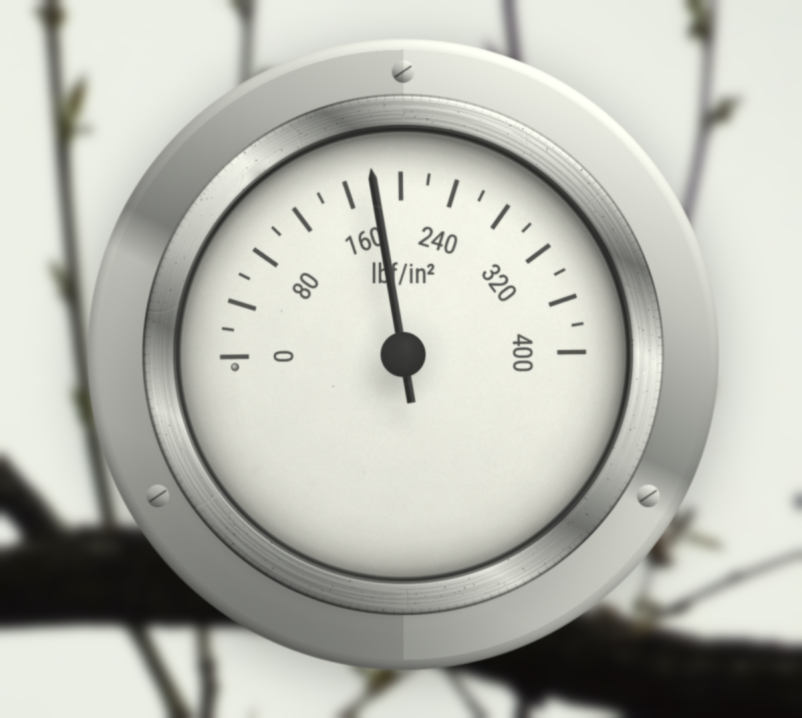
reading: 180 psi
